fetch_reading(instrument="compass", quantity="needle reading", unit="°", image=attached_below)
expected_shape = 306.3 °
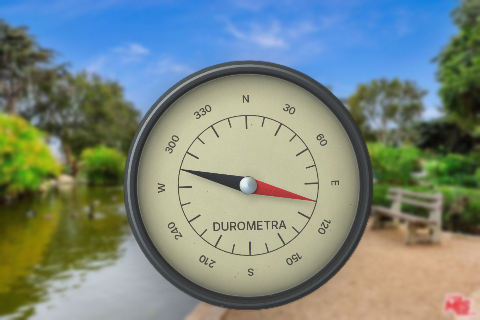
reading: 105 °
